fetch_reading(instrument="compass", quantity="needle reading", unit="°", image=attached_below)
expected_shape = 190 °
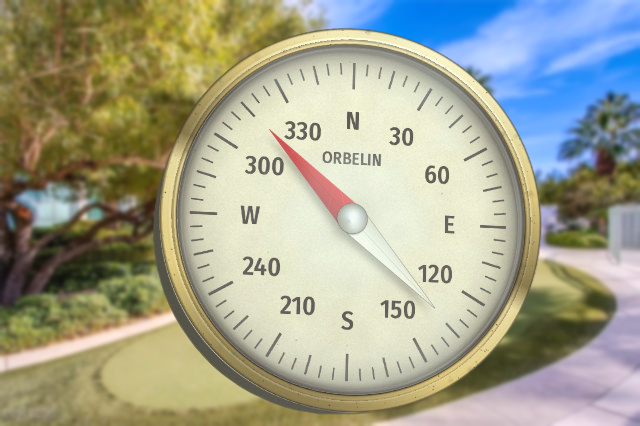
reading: 315 °
